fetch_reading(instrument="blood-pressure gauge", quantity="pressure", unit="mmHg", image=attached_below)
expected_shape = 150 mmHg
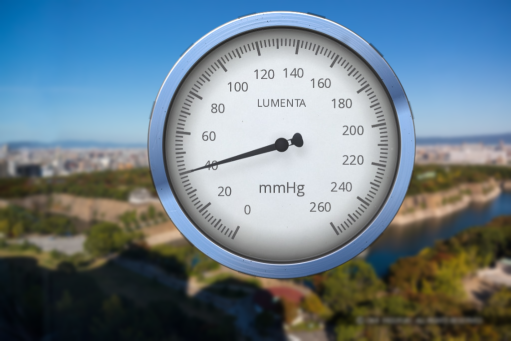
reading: 40 mmHg
